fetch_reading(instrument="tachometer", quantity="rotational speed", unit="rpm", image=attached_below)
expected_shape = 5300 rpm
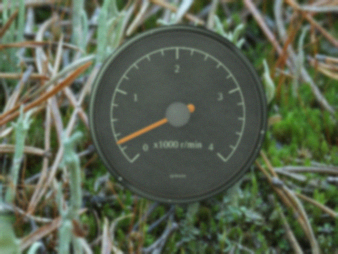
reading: 300 rpm
